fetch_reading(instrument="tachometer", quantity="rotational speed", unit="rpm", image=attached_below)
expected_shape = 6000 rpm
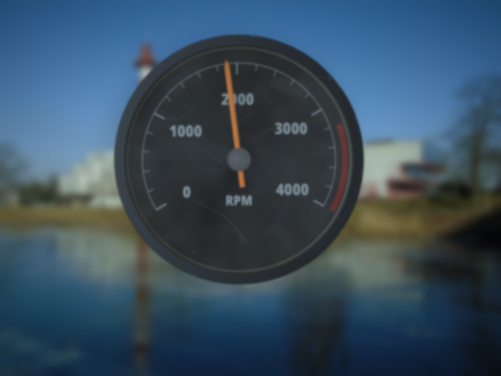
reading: 1900 rpm
